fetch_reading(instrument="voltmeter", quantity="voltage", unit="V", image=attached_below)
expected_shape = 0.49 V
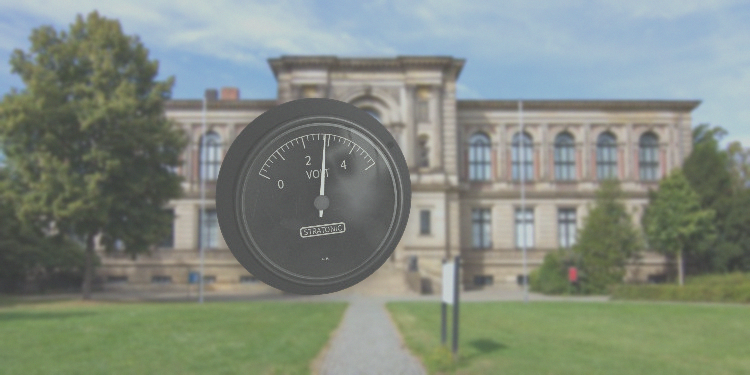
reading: 2.8 V
